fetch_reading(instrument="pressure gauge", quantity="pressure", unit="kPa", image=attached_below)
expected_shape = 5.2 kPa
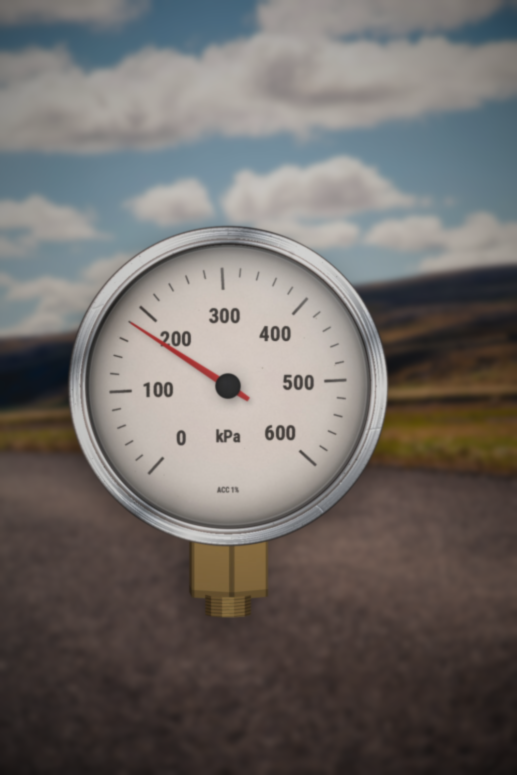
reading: 180 kPa
